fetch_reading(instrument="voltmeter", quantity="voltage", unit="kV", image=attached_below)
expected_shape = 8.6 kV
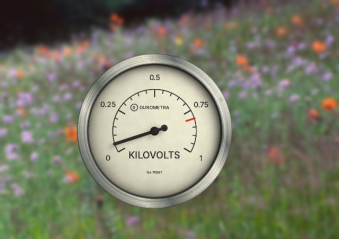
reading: 0.05 kV
